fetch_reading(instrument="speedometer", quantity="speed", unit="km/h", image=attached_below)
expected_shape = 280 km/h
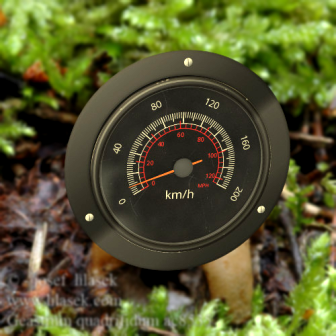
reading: 10 km/h
